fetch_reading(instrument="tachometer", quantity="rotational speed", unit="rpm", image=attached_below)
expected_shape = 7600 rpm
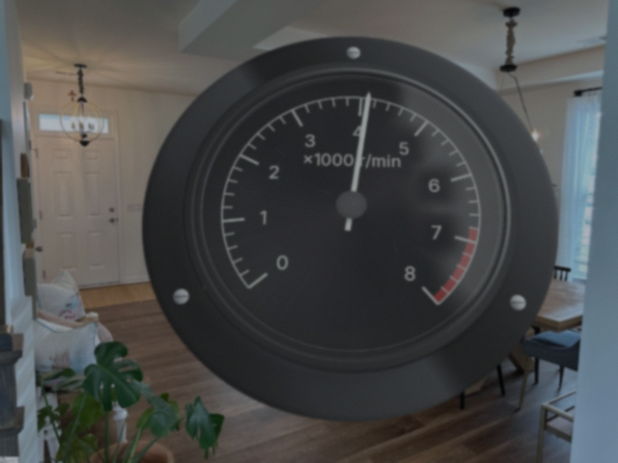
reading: 4100 rpm
